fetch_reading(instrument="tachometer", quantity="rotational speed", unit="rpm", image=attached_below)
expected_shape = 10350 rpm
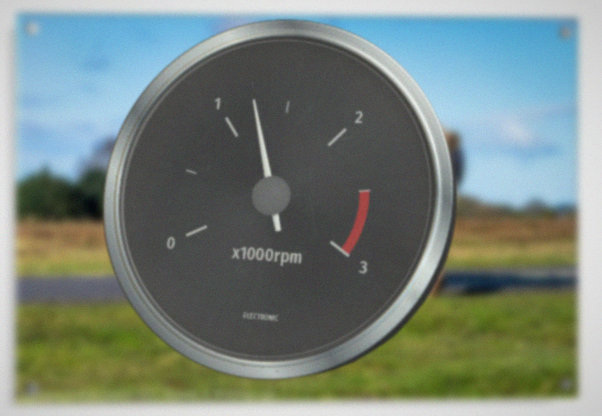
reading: 1250 rpm
